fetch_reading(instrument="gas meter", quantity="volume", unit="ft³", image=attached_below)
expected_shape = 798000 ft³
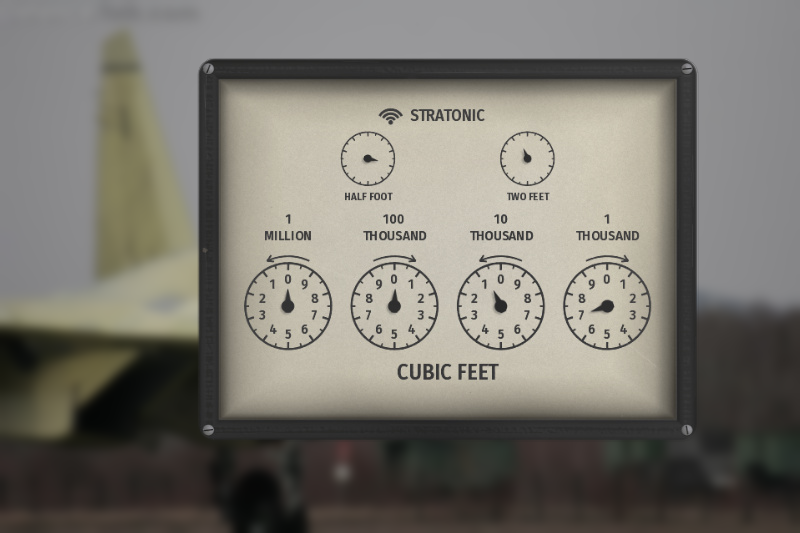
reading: 700 ft³
